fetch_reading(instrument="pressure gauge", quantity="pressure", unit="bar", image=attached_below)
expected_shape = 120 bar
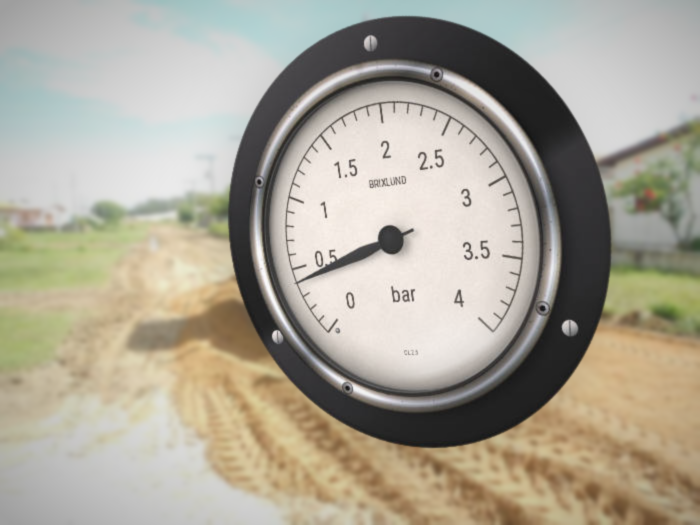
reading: 0.4 bar
